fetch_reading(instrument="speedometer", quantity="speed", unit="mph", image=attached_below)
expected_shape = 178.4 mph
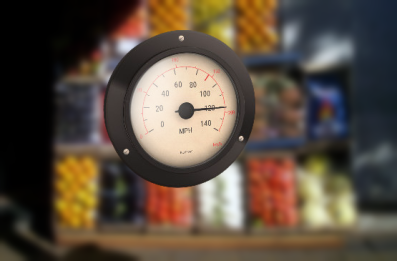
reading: 120 mph
